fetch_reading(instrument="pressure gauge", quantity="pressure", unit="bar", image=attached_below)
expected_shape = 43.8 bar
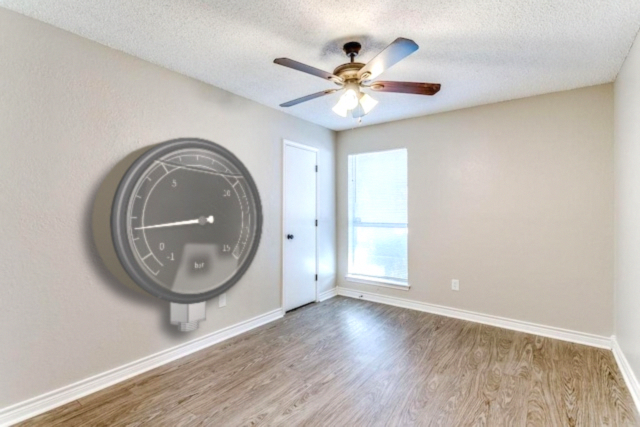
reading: 1.5 bar
